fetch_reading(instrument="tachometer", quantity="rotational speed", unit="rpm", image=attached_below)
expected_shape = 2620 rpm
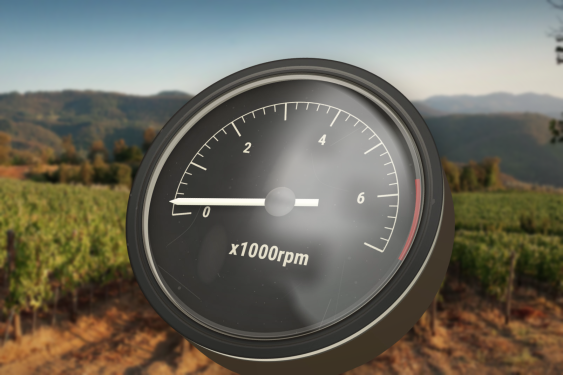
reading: 200 rpm
